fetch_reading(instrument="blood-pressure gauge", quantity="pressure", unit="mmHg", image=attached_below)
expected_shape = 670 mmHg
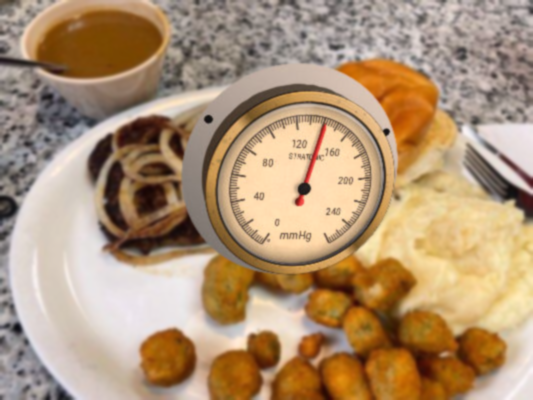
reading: 140 mmHg
